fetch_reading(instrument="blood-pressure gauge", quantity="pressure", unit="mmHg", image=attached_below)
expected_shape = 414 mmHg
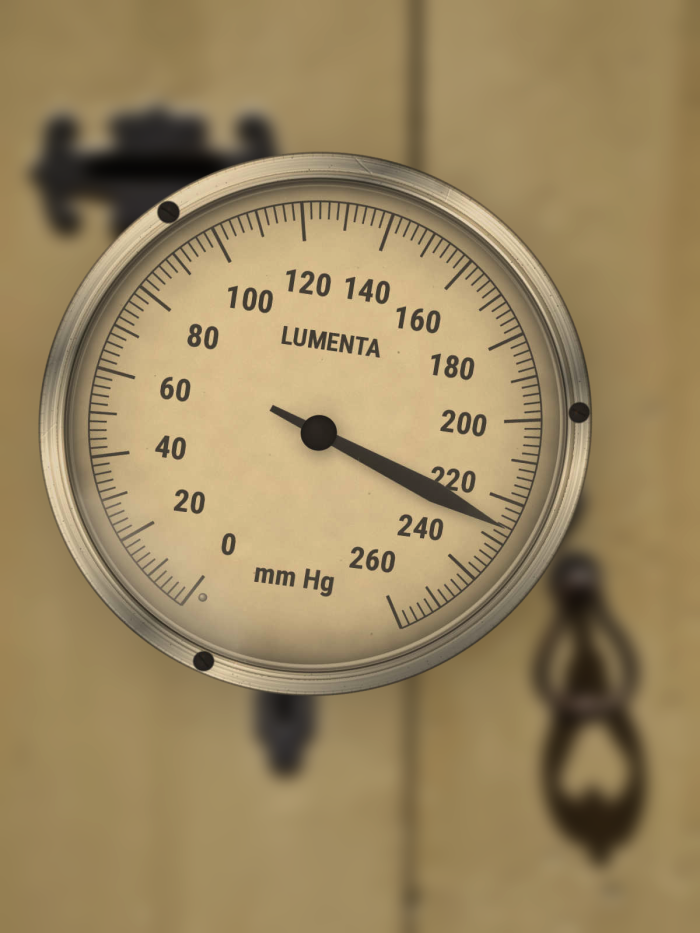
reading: 226 mmHg
